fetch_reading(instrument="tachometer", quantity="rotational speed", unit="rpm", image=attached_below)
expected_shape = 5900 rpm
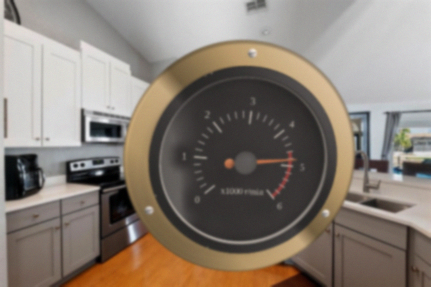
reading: 4800 rpm
